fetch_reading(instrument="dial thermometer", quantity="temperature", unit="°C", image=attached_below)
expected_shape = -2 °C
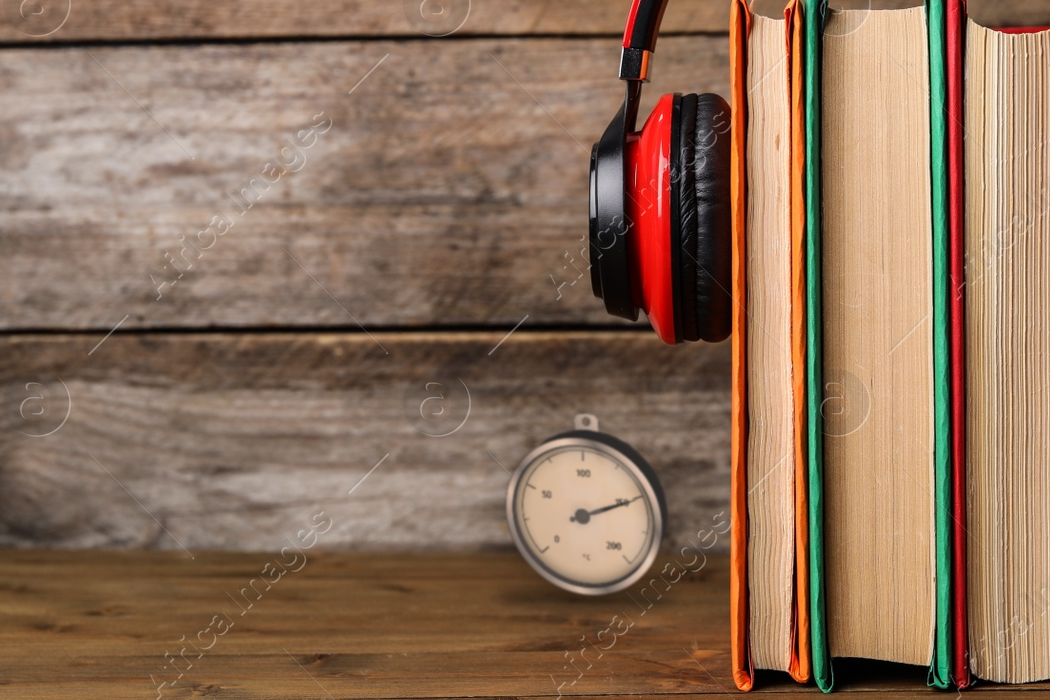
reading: 150 °C
